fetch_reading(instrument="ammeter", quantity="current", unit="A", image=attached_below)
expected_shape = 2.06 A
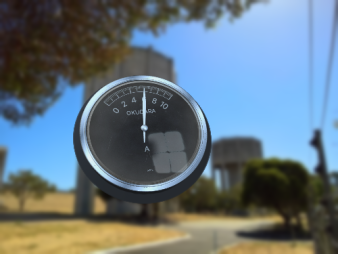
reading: 6 A
